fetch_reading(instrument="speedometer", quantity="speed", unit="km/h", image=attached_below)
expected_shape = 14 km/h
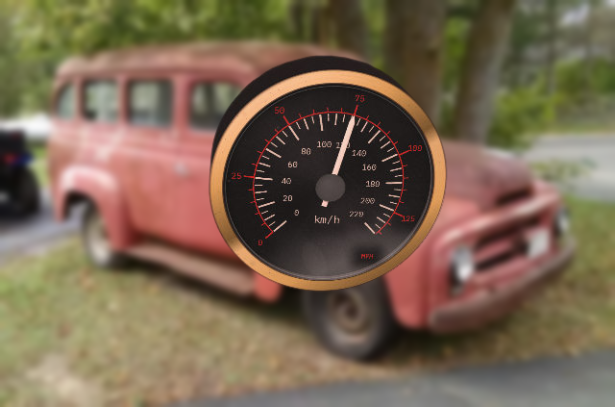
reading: 120 km/h
